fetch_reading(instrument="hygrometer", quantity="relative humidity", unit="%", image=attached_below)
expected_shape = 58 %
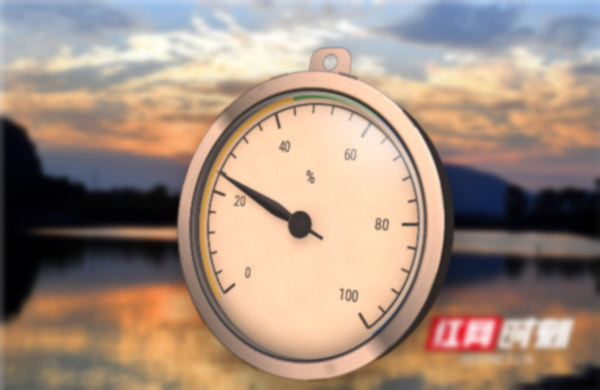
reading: 24 %
